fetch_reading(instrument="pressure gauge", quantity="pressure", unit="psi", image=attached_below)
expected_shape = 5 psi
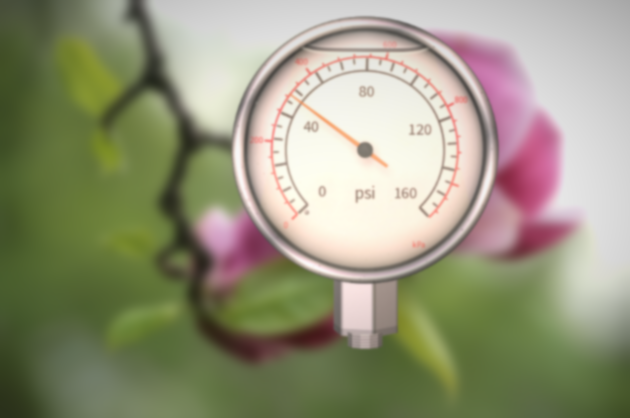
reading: 47.5 psi
